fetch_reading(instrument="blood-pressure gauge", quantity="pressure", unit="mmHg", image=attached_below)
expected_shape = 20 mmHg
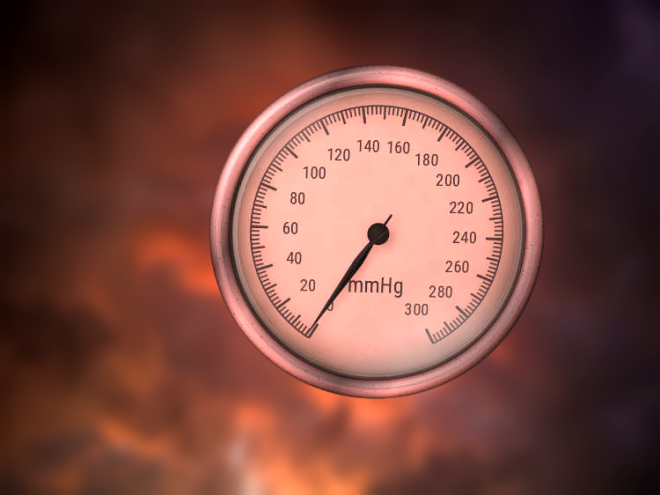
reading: 2 mmHg
